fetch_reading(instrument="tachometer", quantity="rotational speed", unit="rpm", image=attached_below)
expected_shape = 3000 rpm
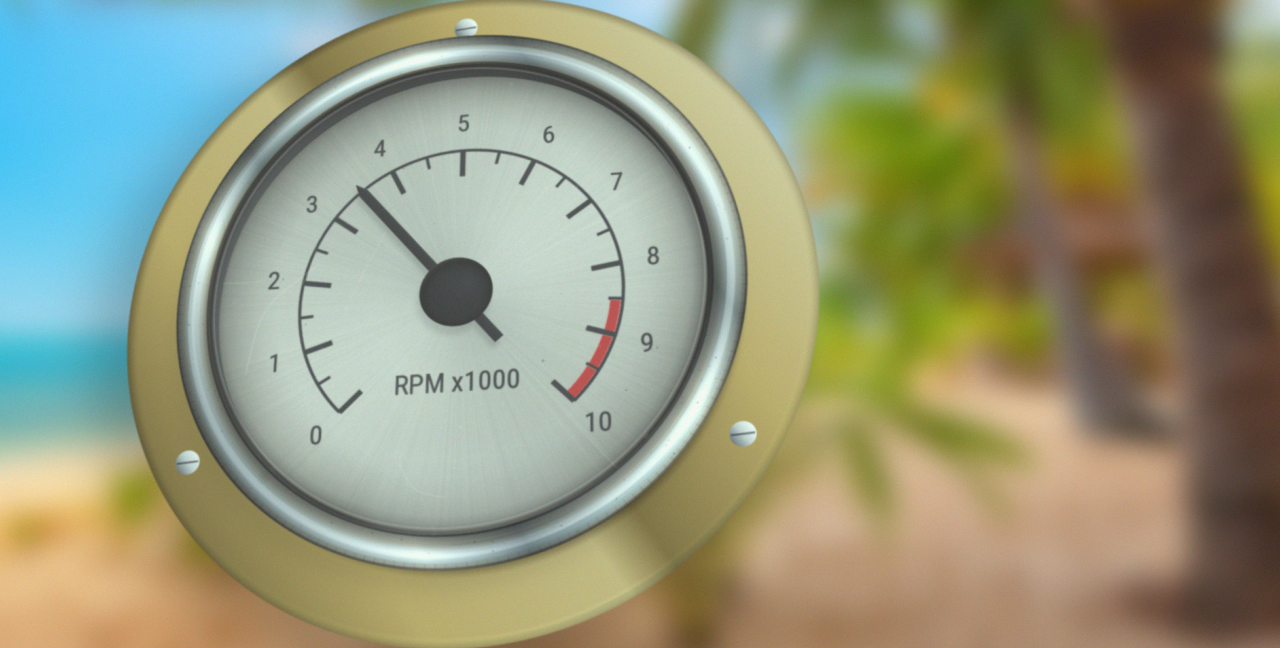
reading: 3500 rpm
